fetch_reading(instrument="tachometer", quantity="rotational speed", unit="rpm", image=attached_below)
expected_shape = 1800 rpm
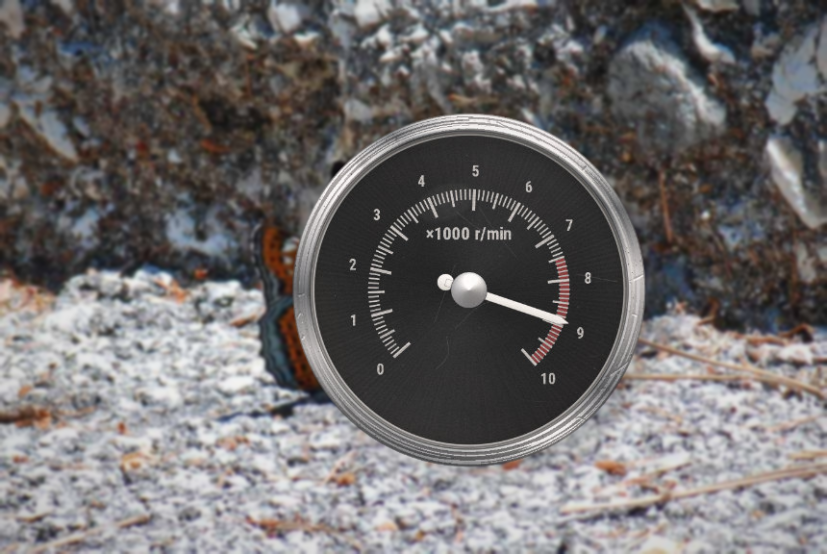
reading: 8900 rpm
